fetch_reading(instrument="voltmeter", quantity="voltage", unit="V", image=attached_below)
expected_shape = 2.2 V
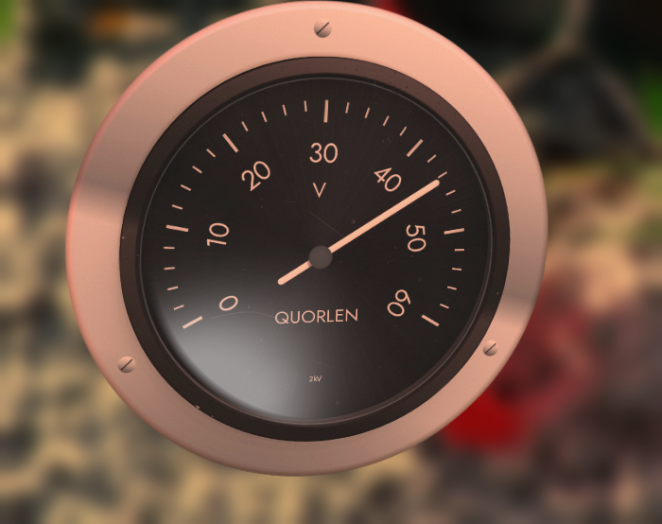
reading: 44 V
